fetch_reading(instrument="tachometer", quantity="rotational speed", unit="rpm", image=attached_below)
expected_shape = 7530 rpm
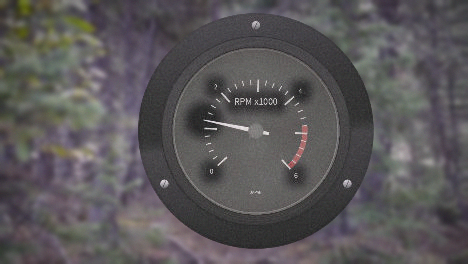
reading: 1200 rpm
